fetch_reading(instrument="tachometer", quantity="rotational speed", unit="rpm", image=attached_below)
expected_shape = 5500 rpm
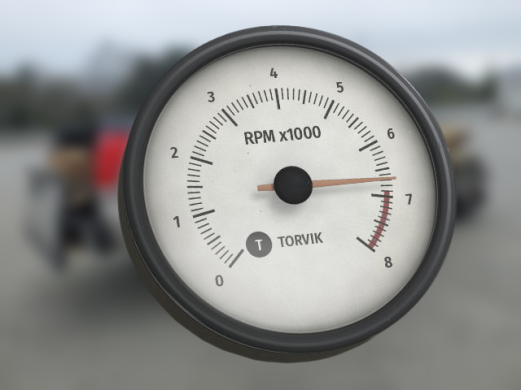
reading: 6700 rpm
